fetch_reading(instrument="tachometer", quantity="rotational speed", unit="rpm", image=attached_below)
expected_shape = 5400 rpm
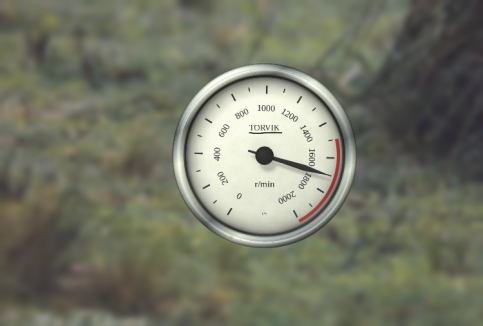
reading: 1700 rpm
